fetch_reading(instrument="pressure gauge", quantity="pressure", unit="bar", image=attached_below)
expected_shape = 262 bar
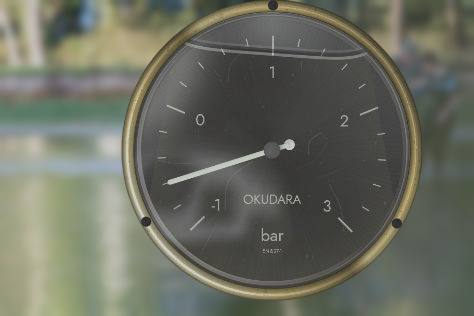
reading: -0.6 bar
